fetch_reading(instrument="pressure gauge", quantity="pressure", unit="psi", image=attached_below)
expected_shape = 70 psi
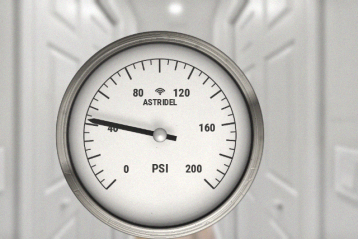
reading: 42.5 psi
